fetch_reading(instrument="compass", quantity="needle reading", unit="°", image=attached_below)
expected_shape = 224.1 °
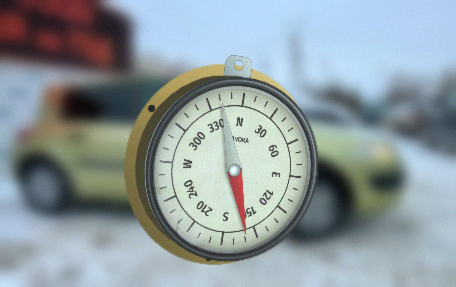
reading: 160 °
